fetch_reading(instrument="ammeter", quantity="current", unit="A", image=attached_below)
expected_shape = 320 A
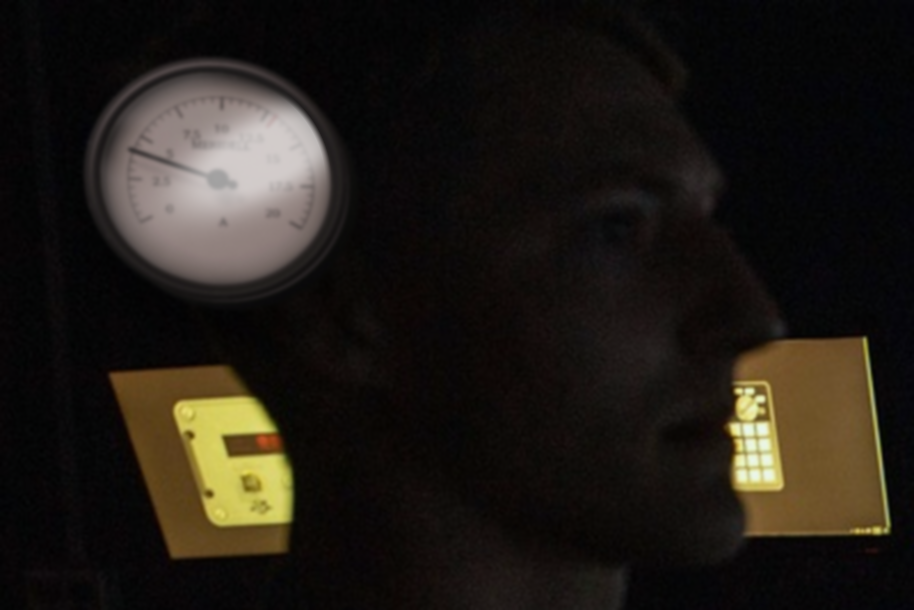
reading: 4 A
